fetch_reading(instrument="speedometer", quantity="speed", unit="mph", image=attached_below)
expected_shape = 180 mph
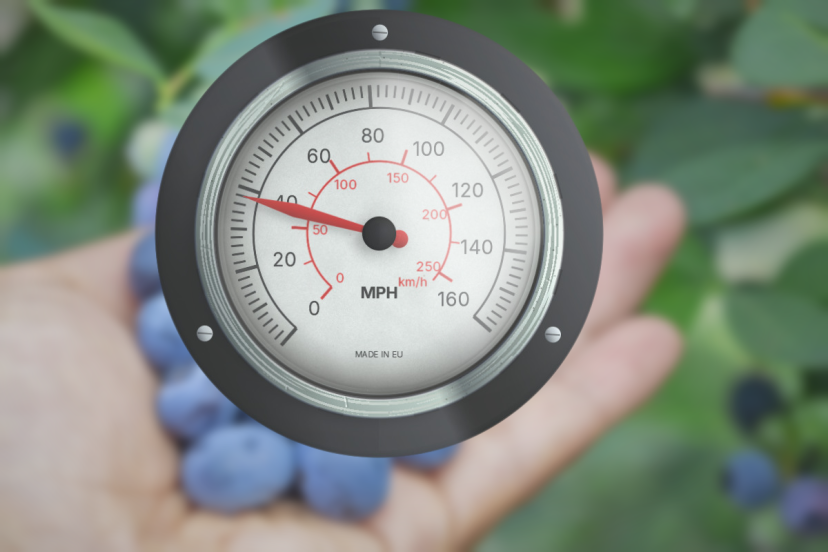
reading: 38 mph
